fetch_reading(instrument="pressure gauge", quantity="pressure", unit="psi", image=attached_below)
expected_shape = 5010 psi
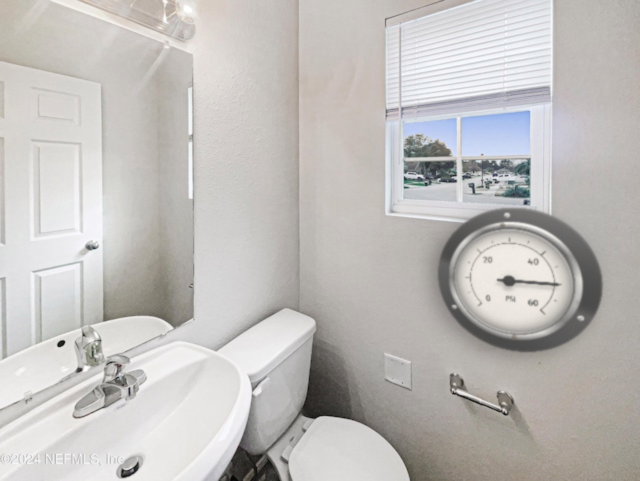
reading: 50 psi
